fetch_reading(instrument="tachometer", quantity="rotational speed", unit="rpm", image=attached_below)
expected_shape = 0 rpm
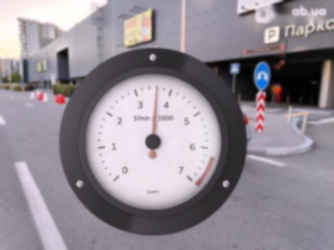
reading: 3600 rpm
